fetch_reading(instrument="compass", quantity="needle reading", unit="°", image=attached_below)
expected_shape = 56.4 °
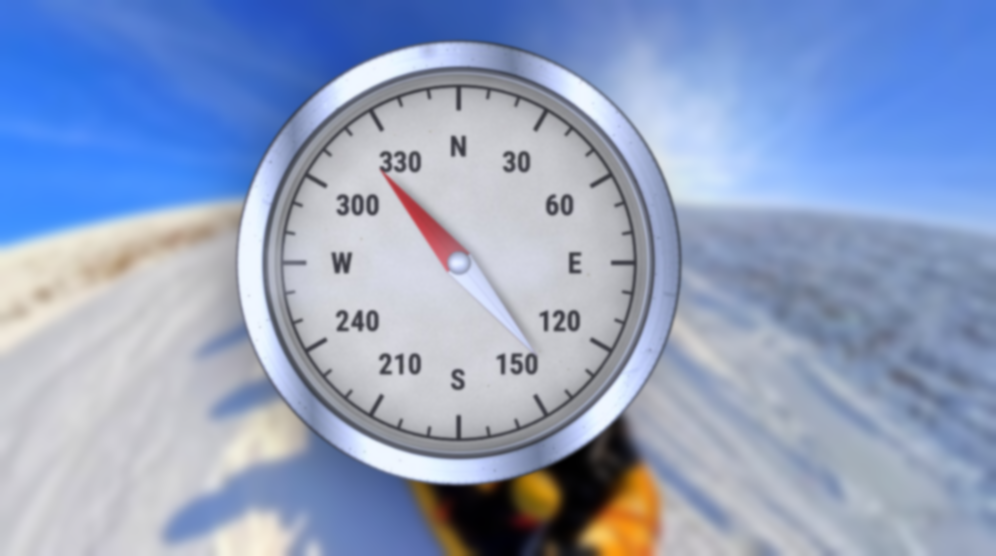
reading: 320 °
